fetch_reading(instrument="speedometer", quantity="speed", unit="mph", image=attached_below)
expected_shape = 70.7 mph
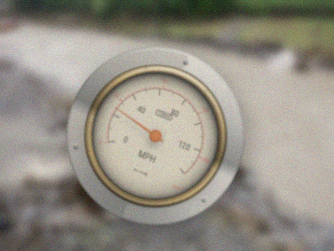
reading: 25 mph
